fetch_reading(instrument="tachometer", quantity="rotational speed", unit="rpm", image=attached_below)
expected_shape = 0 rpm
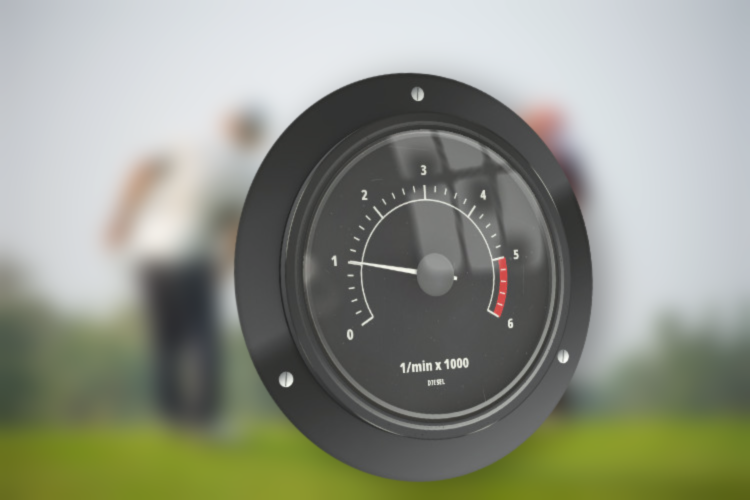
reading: 1000 rpm
